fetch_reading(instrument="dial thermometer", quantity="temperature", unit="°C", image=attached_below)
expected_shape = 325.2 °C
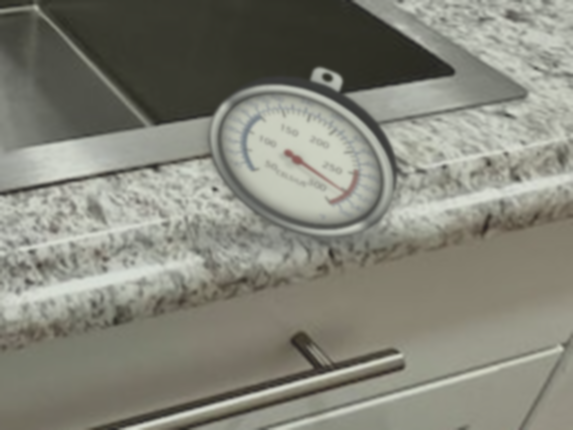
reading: 275 °C
